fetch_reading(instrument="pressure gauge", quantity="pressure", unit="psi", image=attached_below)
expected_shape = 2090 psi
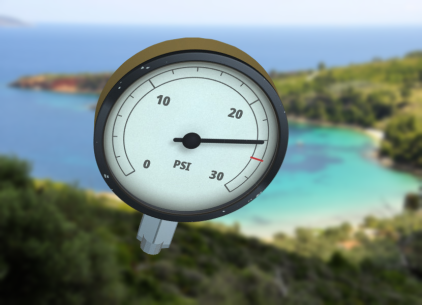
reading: 24 psi
